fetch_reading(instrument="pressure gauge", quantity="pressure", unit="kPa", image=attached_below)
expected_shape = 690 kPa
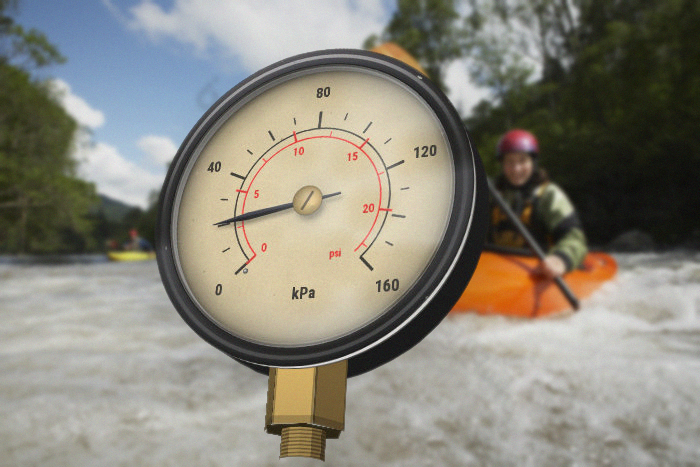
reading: 20 kPa
